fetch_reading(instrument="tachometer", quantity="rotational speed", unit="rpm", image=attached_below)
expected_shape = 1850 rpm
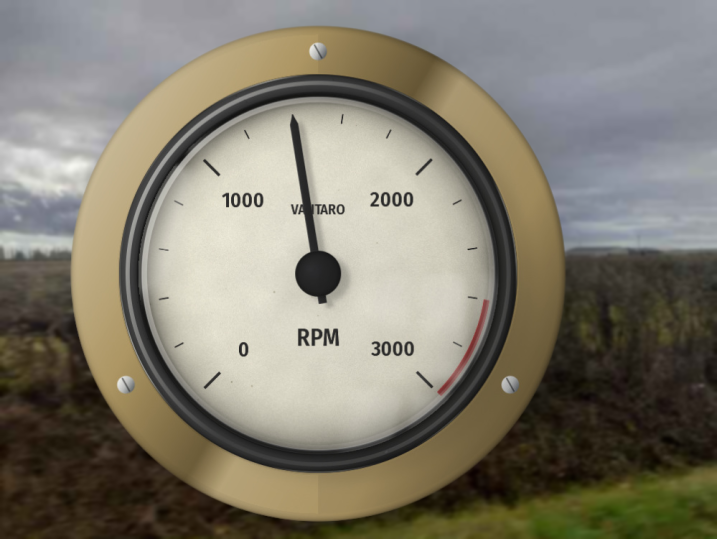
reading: 1400 rpm
